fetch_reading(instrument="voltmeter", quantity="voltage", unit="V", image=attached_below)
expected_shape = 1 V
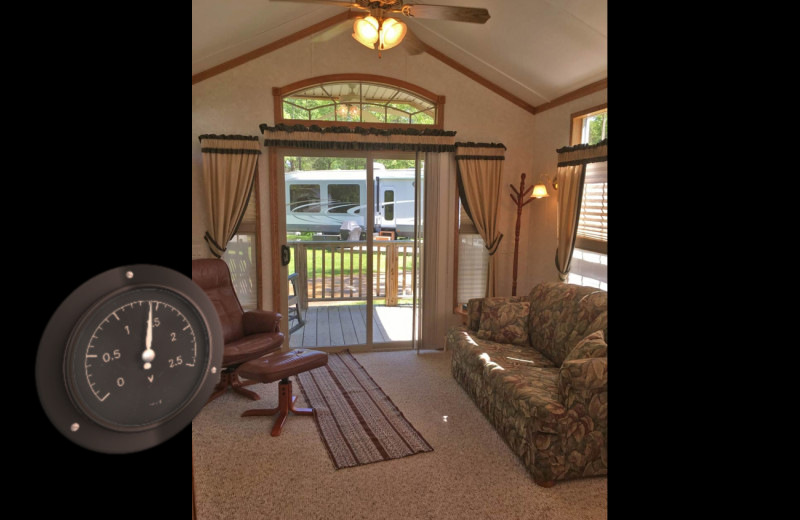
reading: 1.4 V
